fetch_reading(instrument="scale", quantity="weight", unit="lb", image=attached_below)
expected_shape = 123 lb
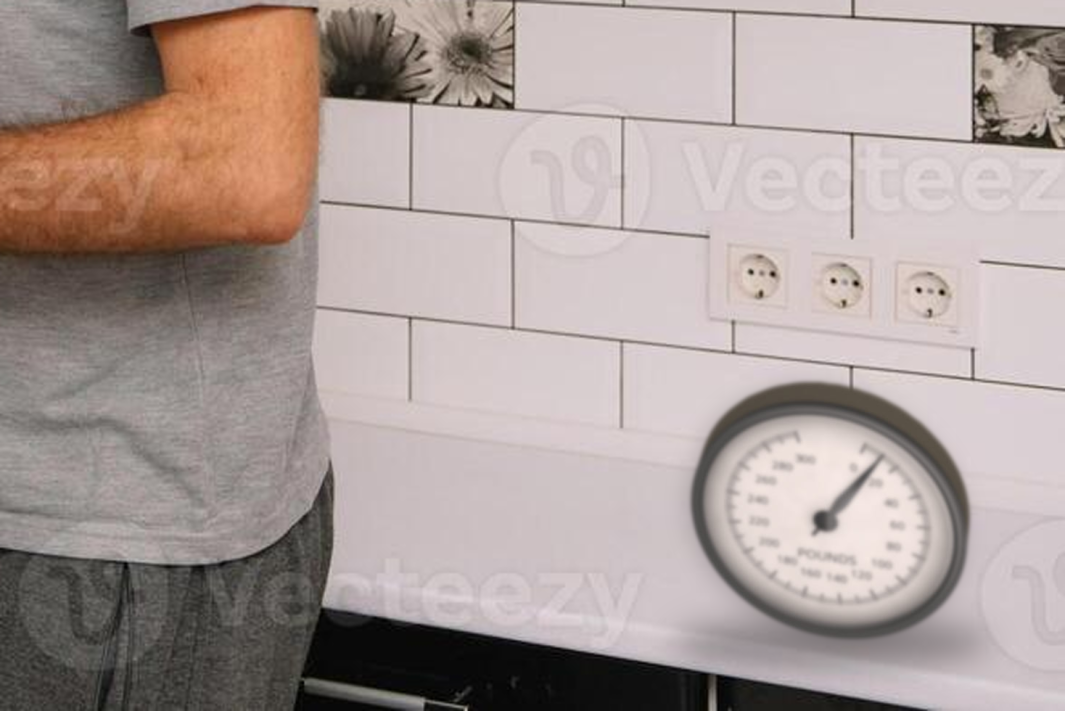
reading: 10 lb
